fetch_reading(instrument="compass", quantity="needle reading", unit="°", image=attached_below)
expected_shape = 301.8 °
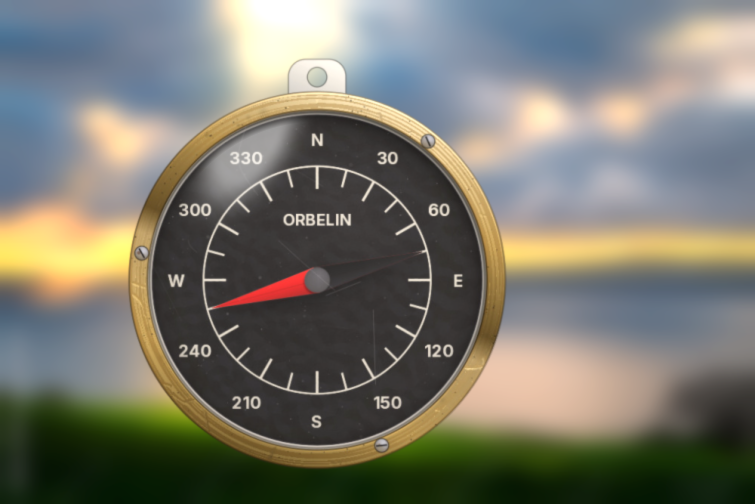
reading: 255 °
